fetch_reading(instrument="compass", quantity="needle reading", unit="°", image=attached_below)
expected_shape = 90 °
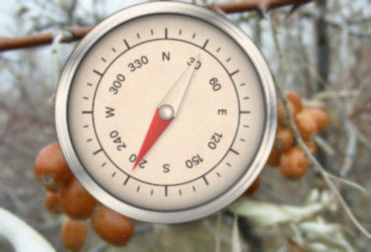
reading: 210 °
